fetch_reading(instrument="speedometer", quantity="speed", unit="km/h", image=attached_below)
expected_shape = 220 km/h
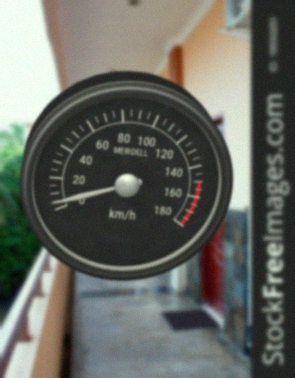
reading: 5 km/h
